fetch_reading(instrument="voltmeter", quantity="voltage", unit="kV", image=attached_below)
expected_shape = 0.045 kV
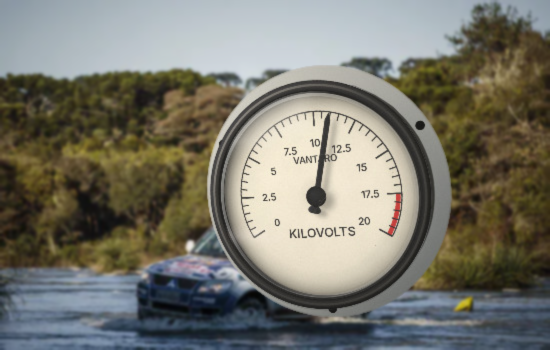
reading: 11 kV
